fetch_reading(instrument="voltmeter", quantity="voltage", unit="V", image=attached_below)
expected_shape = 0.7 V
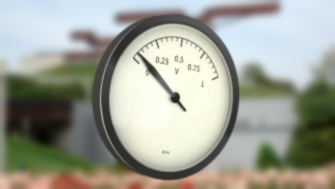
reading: 0.05 V
